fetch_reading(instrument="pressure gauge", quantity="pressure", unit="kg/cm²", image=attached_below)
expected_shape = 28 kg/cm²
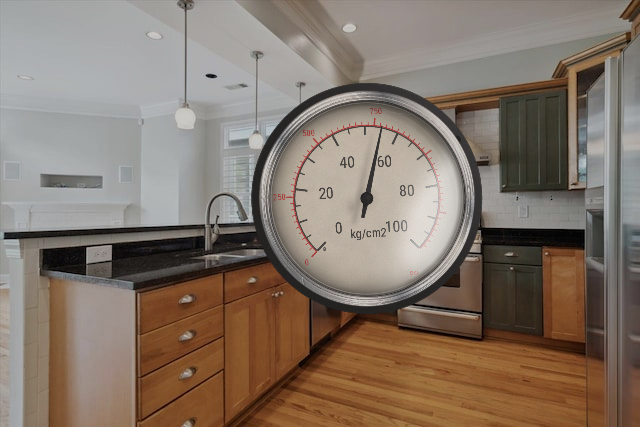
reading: 55 kg/cm²
